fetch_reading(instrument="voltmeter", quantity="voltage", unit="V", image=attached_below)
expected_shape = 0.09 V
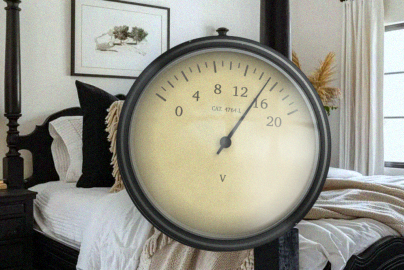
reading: 15 V
